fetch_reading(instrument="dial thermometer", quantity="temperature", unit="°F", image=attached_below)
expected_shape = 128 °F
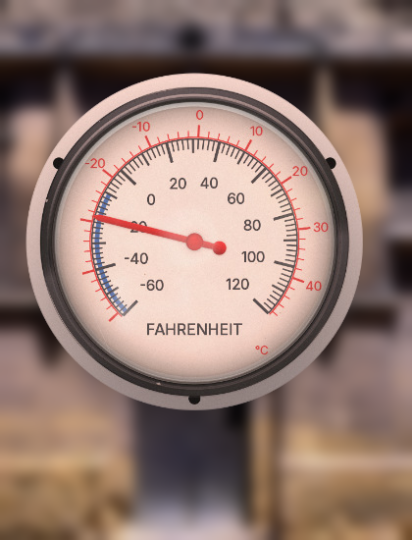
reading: -20 °F
